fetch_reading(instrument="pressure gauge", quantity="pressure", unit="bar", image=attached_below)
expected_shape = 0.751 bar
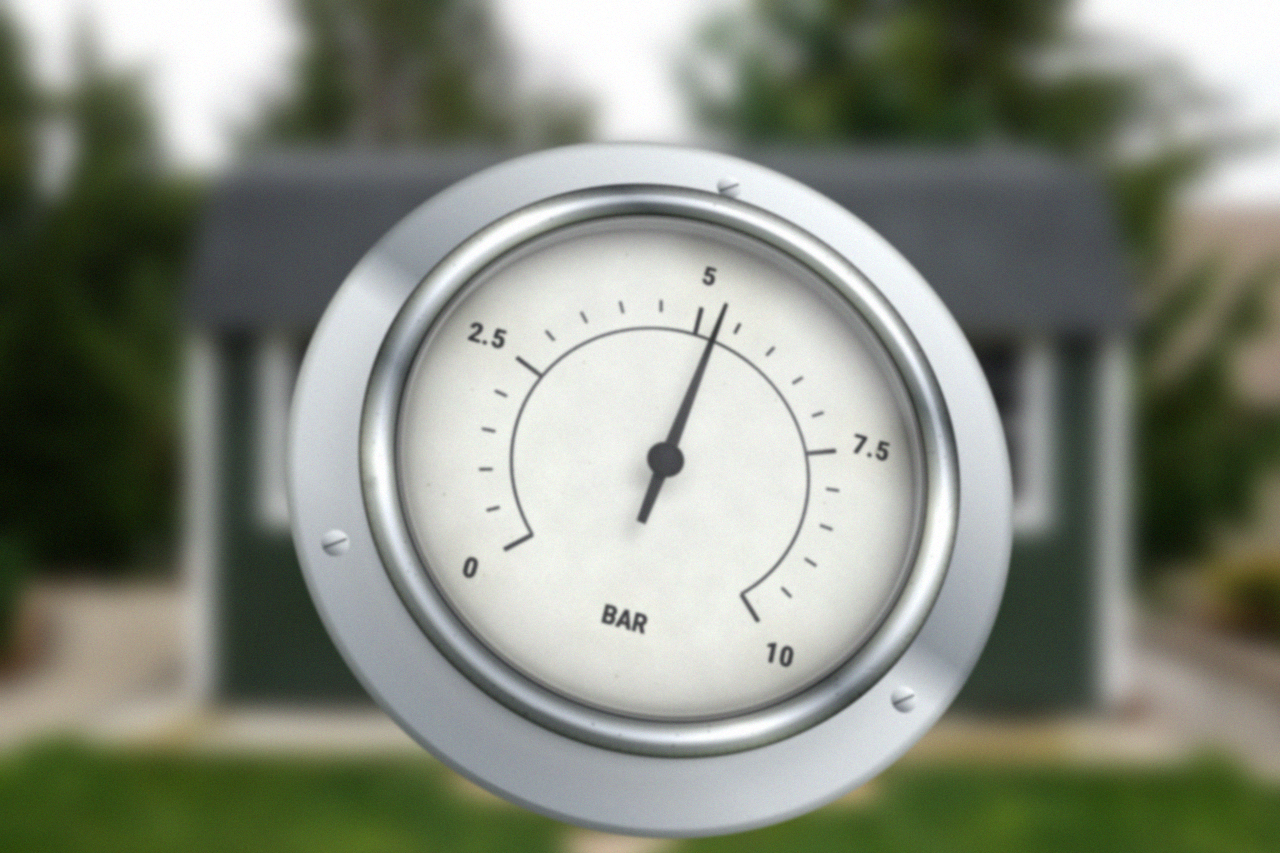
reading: 5.25 bar
